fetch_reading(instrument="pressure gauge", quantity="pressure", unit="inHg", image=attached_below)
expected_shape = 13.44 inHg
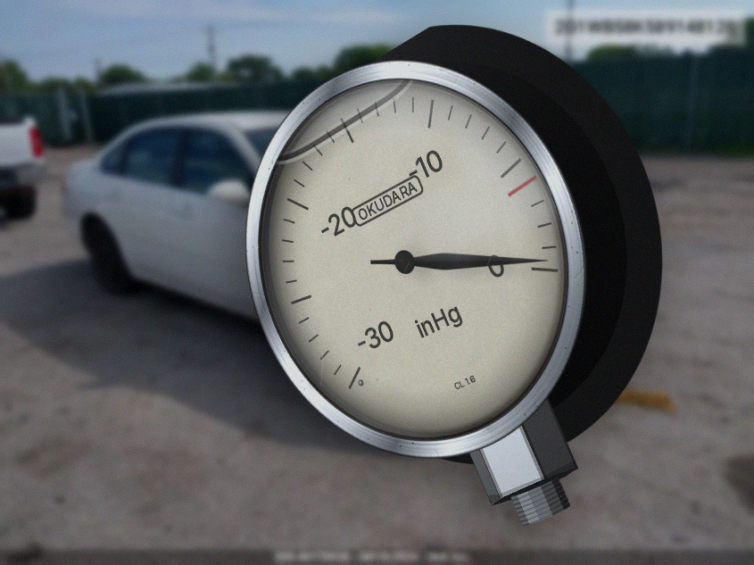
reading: -0.5 inHg
